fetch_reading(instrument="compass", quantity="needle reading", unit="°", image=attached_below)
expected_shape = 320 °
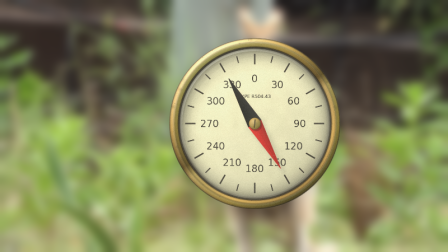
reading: 150 °
